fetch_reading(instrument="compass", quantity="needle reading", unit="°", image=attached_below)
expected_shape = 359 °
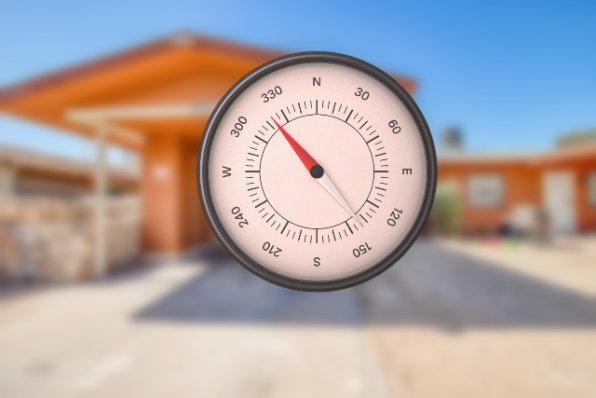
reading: 320 °
